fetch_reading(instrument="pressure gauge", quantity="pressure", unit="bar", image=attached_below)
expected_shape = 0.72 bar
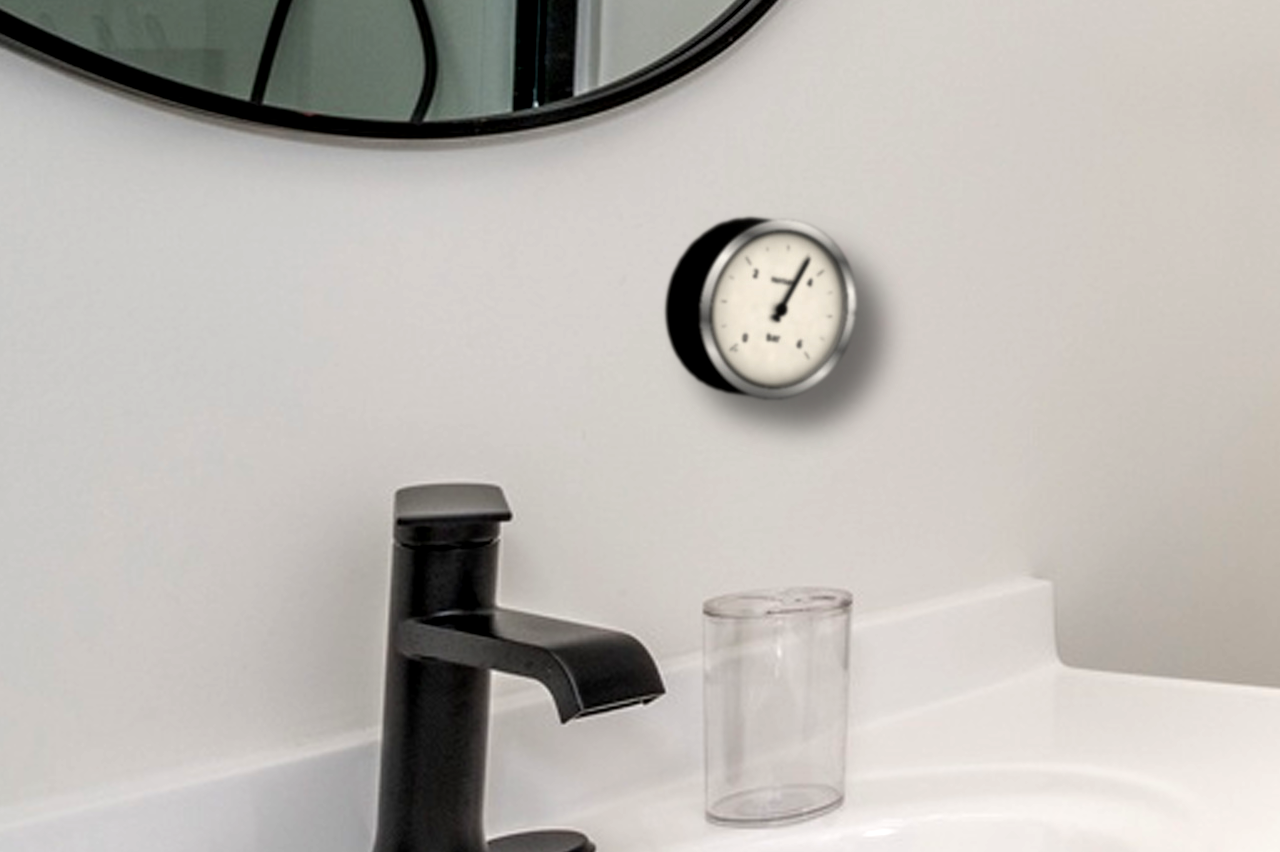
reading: 3.5 bar
